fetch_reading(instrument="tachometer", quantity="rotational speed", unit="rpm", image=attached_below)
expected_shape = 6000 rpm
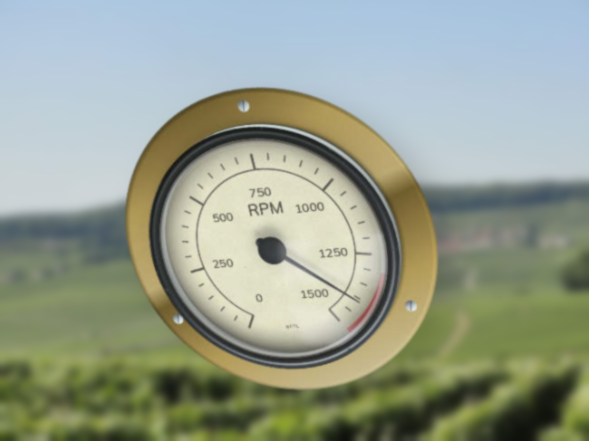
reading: 1400 rpm
